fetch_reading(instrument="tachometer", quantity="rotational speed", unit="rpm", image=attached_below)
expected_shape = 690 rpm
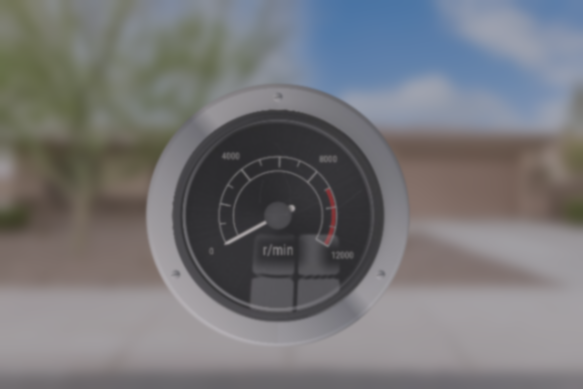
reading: 0 rpm
